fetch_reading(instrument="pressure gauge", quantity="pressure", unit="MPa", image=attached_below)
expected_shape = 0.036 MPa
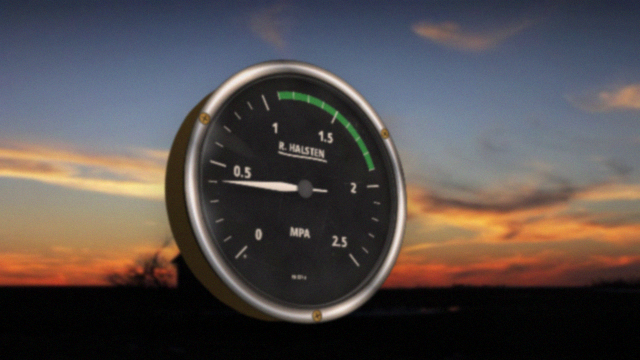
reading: 0.4 MPa
